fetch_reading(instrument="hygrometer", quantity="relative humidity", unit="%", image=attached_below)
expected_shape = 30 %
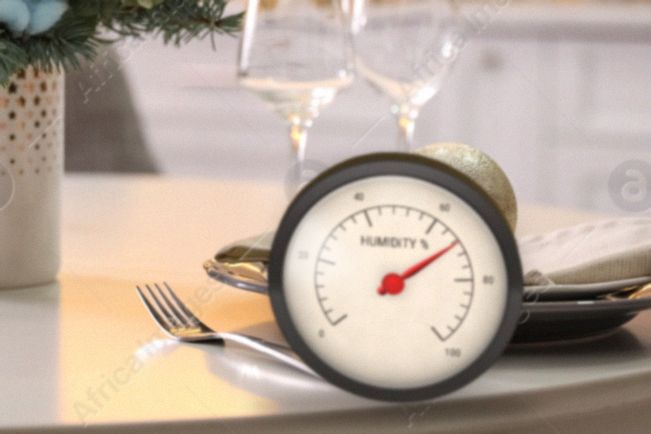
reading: 68 %
